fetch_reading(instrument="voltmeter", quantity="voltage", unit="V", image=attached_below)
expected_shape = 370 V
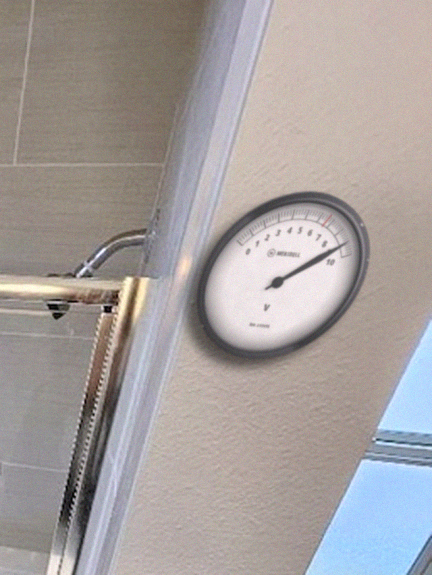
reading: 9 V
